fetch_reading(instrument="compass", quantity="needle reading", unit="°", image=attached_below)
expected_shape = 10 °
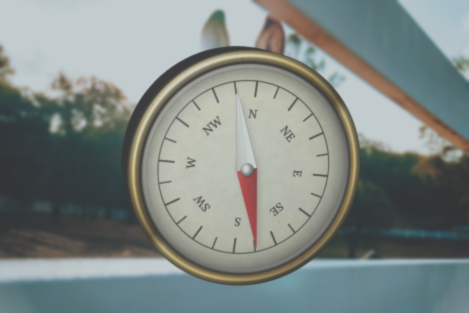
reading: 165 °
